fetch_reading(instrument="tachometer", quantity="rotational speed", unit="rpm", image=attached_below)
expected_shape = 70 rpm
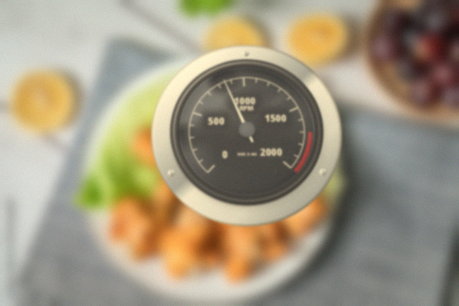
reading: 850 rpm
